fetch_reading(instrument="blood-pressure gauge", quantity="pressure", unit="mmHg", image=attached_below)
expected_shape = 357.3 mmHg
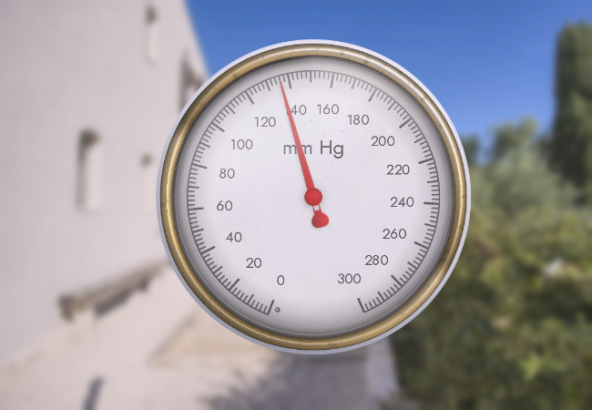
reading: 136 mmHg
